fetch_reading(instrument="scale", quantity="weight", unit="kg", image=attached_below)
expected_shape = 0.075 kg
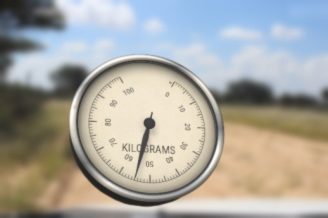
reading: 55 kg
